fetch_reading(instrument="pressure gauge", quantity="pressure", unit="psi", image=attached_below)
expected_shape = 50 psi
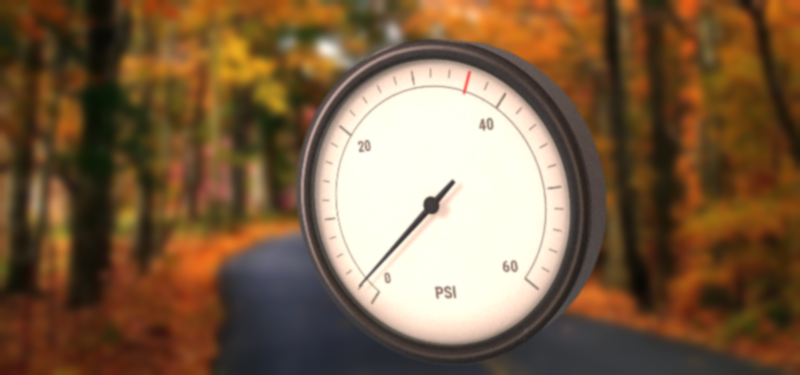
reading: 2 psi
